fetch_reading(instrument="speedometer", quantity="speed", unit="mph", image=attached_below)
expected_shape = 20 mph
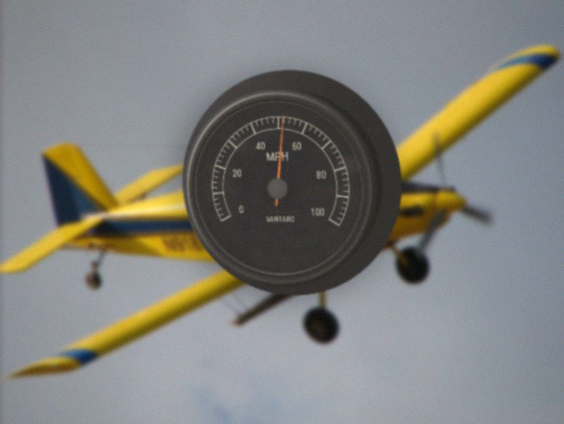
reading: 52 mph
